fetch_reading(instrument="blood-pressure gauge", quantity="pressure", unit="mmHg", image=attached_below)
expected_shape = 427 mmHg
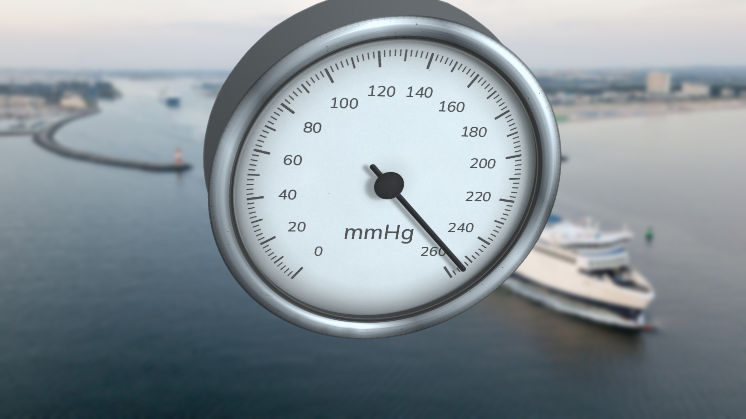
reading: 254 mmHg
